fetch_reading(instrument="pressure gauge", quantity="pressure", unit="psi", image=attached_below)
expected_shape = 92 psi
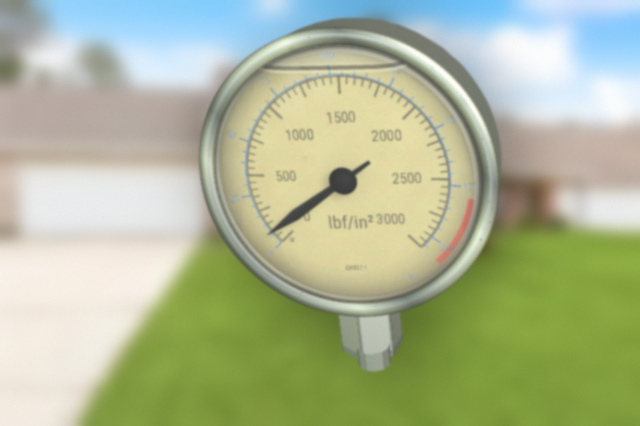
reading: 100 psi
